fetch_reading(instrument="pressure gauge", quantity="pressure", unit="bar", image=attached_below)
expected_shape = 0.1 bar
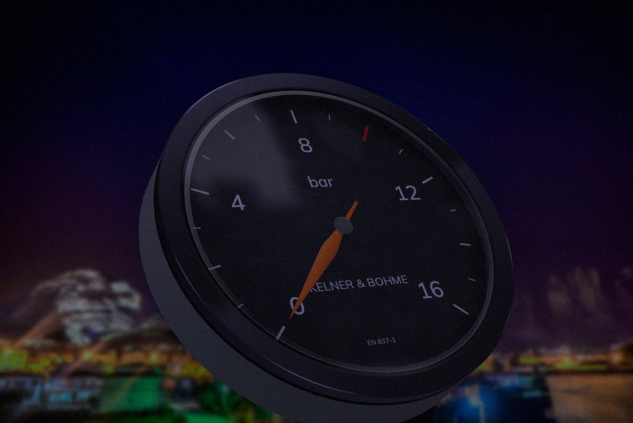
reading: 0 bar
